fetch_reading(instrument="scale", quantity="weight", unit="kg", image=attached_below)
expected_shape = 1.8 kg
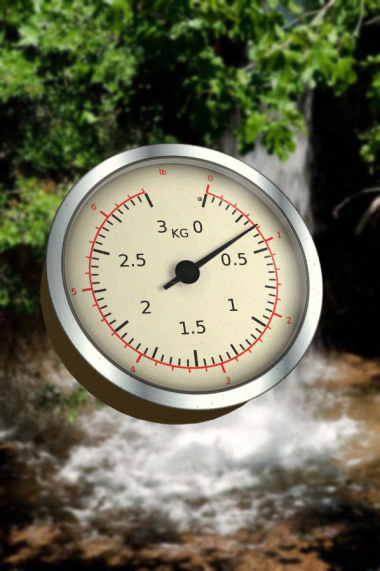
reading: 0.35 kg
